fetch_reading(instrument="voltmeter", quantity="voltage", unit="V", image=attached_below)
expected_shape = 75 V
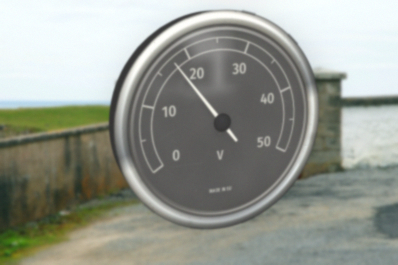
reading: 17.5 V
